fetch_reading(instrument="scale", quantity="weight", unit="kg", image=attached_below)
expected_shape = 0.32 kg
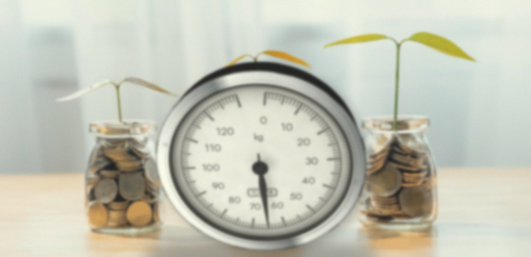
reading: 65 kg
